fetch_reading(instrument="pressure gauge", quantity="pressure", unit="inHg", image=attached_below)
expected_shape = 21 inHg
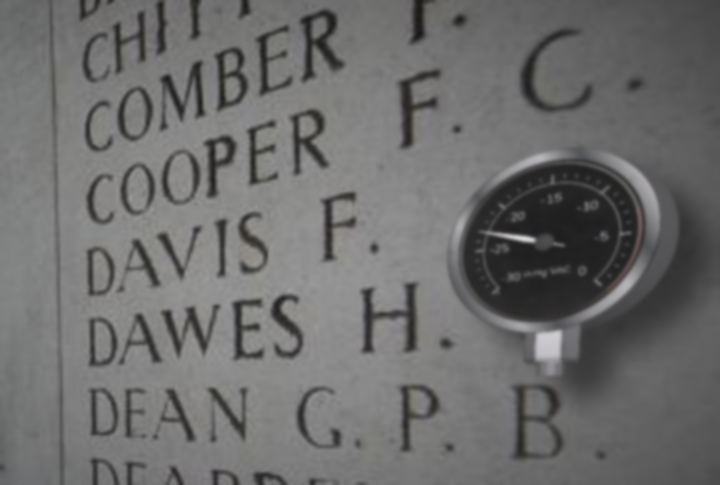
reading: -23 inHg
